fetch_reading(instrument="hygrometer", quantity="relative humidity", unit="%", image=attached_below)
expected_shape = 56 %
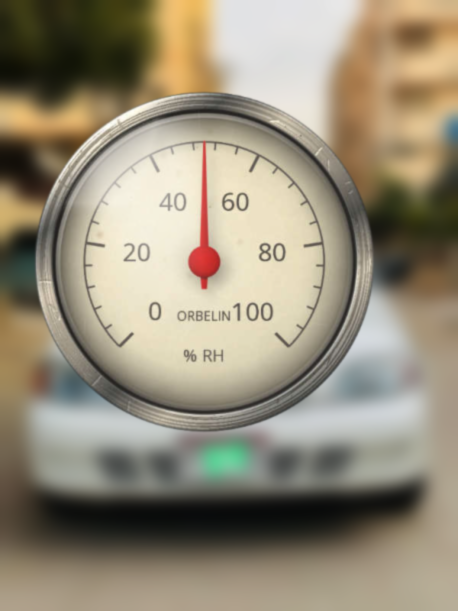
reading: 50 %
